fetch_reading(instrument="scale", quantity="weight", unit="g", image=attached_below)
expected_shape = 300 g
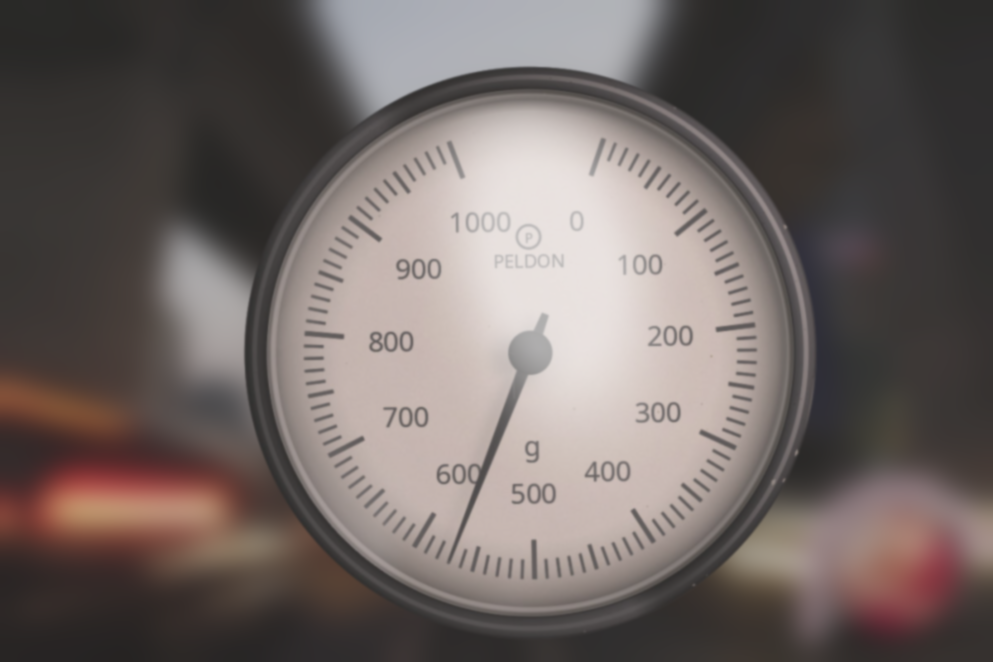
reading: 570 g
